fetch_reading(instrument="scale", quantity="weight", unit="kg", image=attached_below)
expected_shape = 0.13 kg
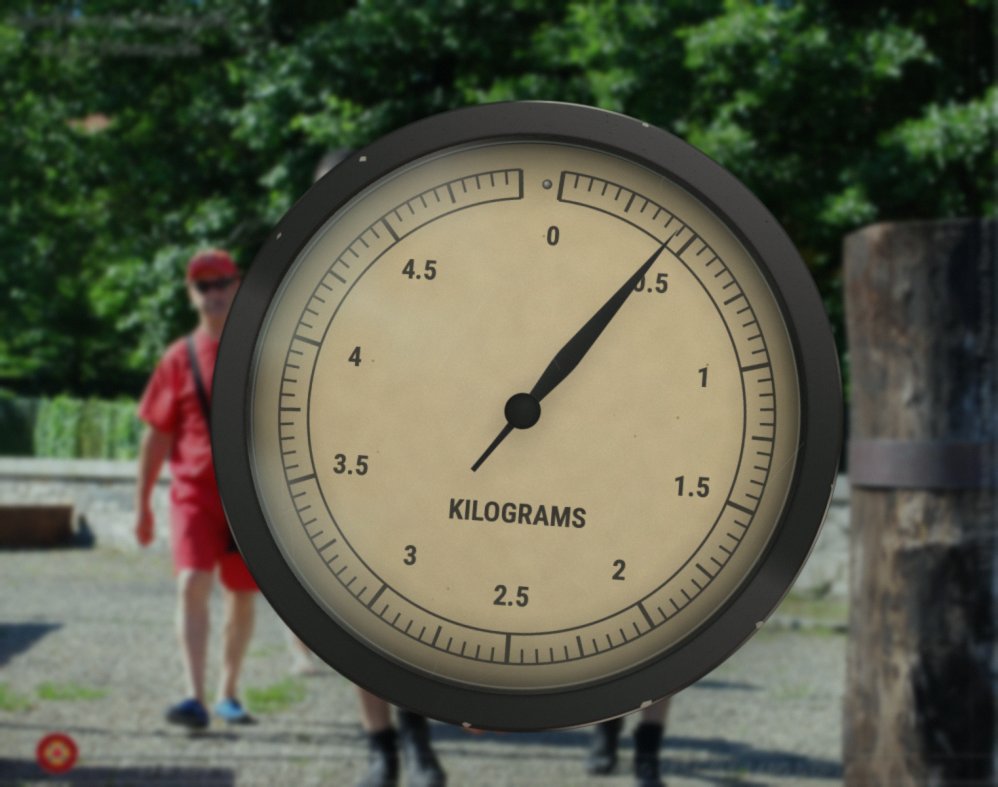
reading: 0.45 kg
